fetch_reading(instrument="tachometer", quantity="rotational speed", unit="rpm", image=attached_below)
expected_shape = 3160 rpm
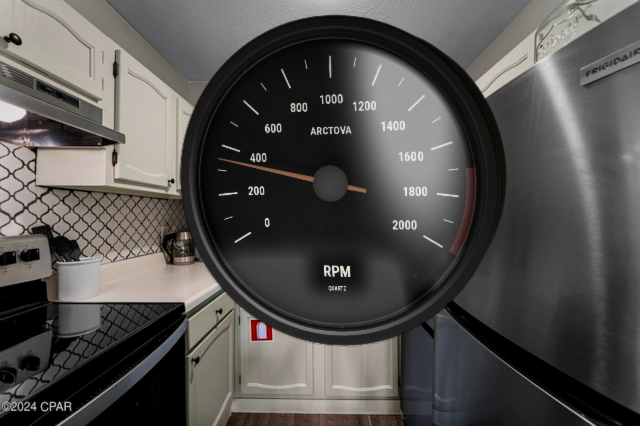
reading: 350 rpm
